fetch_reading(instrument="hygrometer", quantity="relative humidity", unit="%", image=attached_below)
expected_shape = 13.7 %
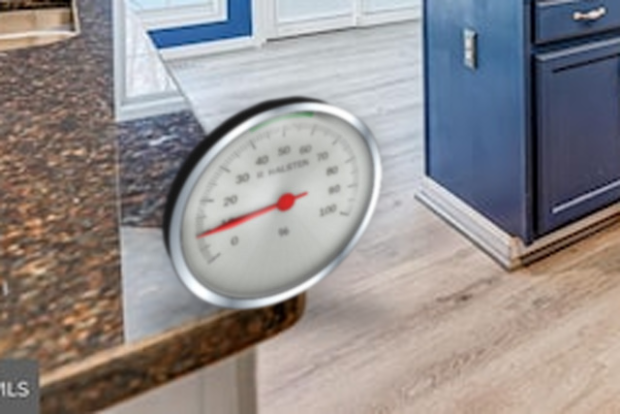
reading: 10 %
